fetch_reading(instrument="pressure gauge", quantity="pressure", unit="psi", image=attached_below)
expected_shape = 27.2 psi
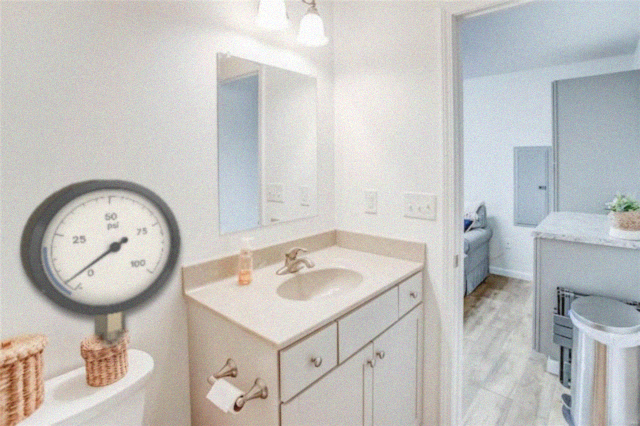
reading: 5 psi
